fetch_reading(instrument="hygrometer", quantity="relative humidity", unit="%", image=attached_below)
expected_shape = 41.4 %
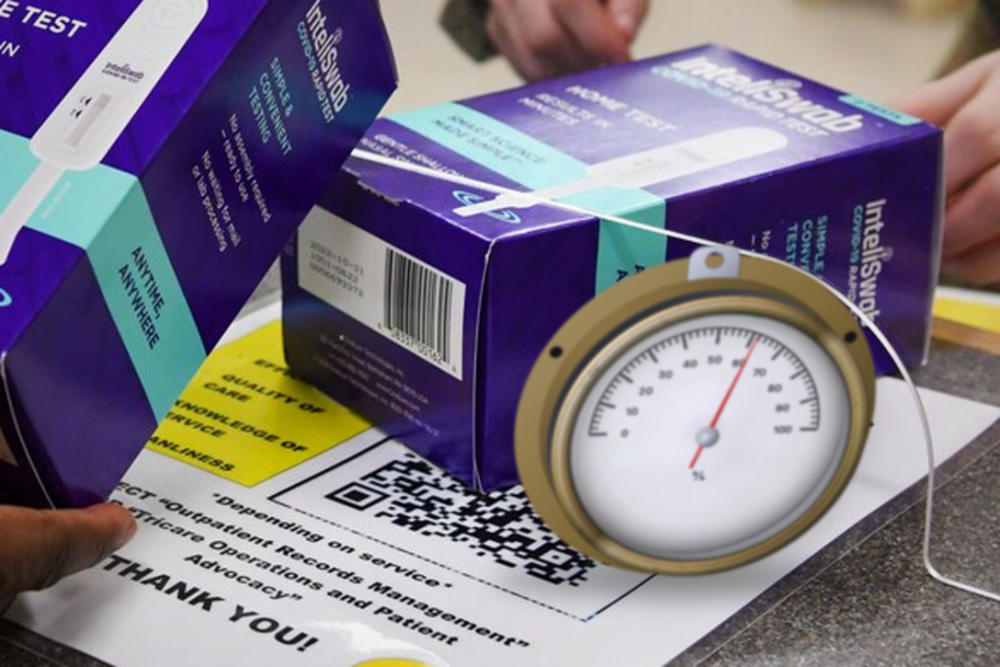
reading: 60 %
